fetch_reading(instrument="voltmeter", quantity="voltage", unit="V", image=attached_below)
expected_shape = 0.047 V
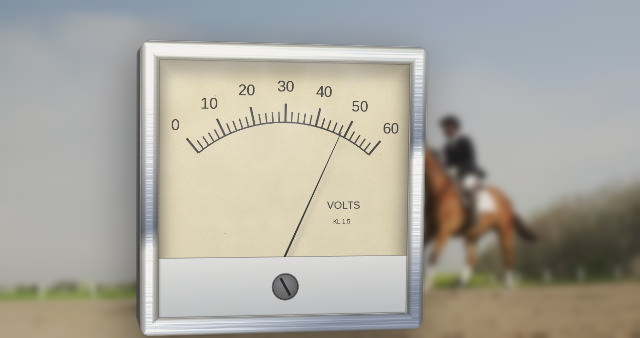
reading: 48 V
